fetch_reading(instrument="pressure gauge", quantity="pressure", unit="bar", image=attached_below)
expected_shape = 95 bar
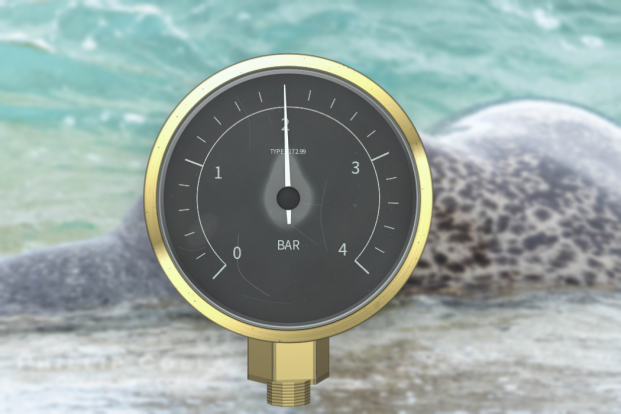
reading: 2 bar
